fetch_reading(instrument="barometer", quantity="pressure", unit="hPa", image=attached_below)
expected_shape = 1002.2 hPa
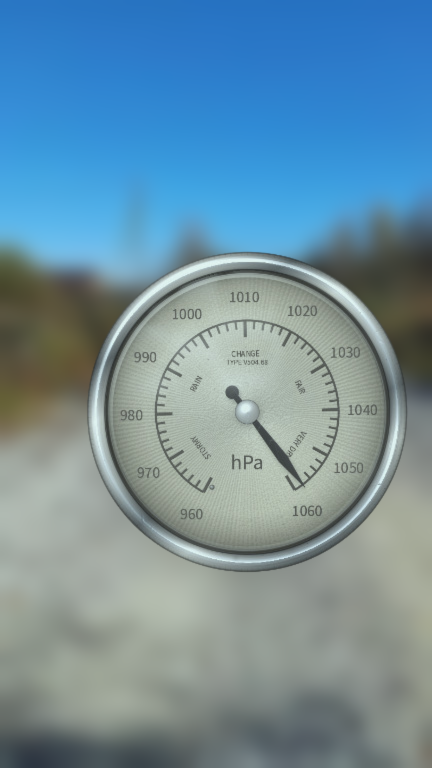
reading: 1058 hPa
